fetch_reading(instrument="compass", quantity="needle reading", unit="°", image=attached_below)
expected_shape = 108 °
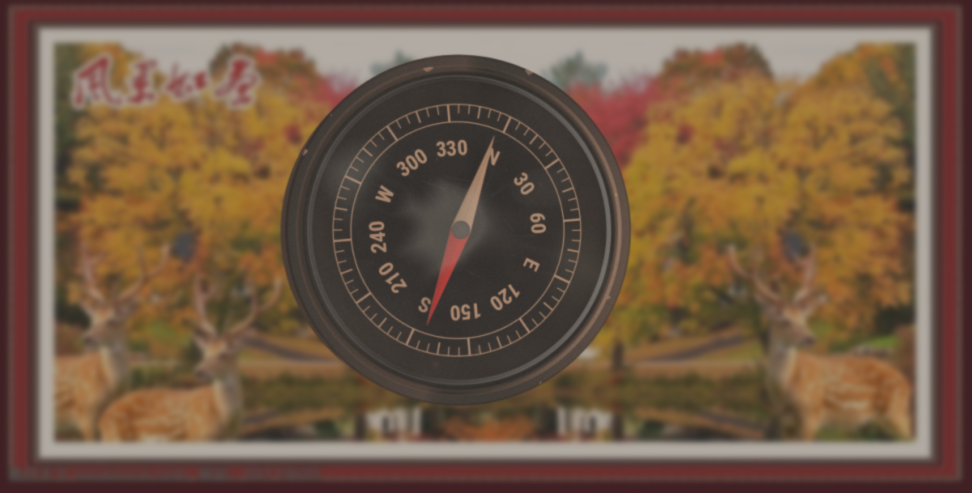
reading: 175 °
